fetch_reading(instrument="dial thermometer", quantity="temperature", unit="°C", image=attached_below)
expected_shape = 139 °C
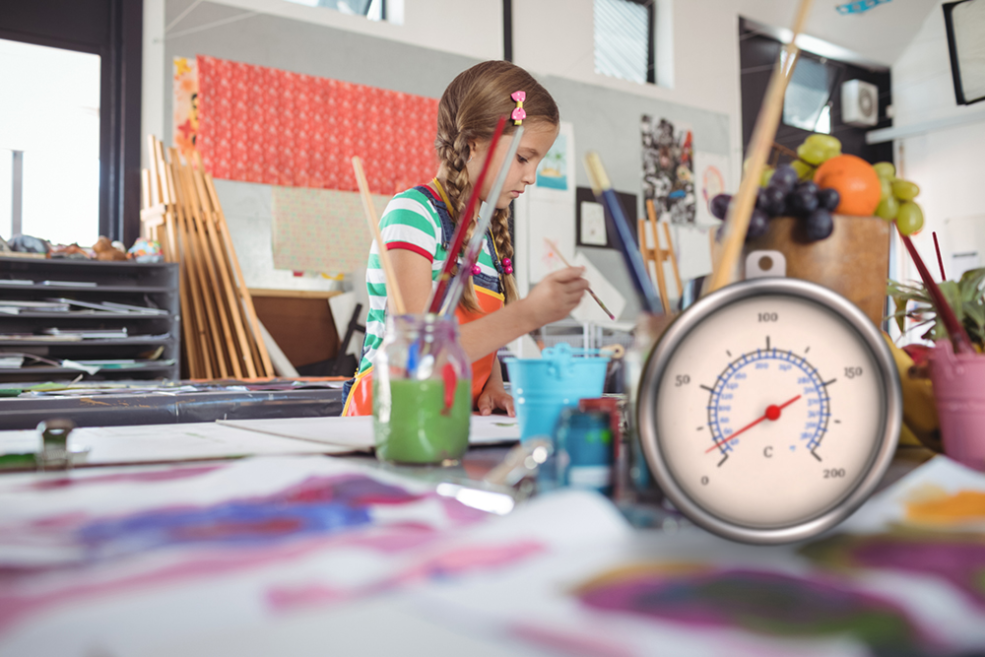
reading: 12.5 °C
